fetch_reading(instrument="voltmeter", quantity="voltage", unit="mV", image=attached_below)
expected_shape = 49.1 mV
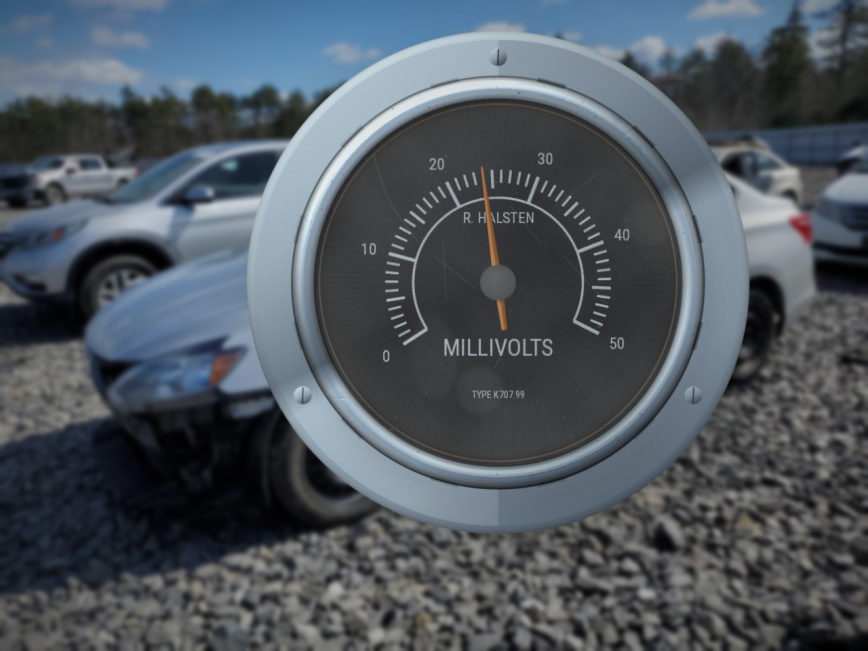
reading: 24 mV
